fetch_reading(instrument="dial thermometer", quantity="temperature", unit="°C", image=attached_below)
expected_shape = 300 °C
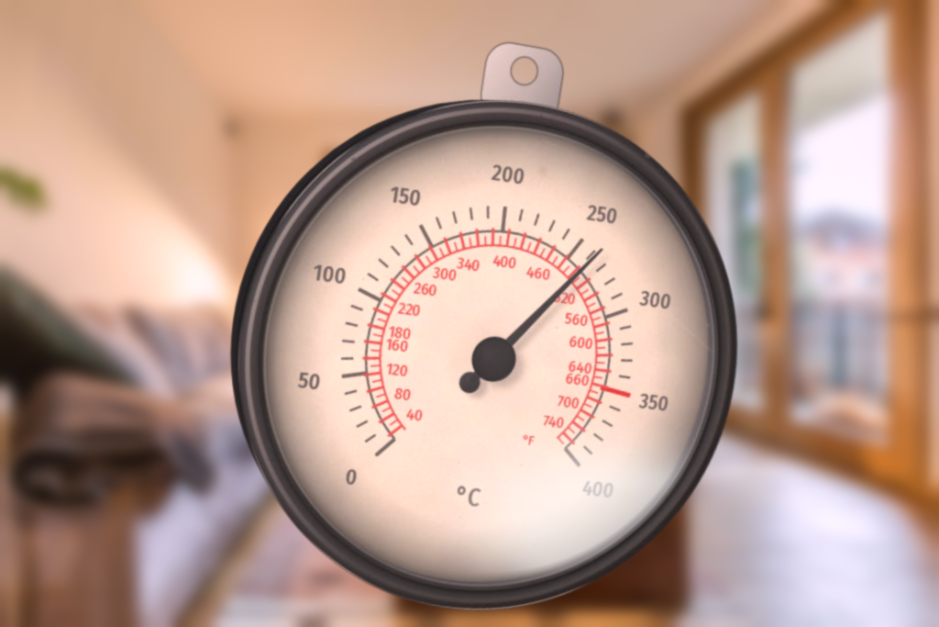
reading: 260 °C
